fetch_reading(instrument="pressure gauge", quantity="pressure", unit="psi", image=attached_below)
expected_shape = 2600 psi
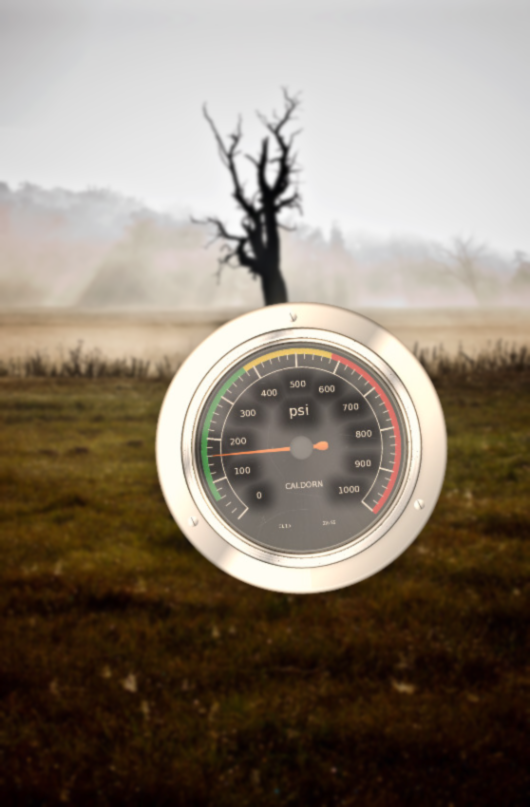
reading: 160 psi
